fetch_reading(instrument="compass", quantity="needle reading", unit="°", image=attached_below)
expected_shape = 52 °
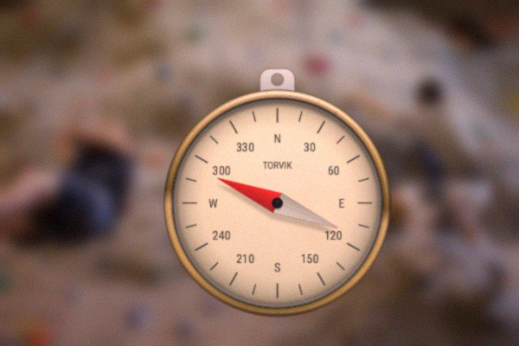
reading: 292.5 °
